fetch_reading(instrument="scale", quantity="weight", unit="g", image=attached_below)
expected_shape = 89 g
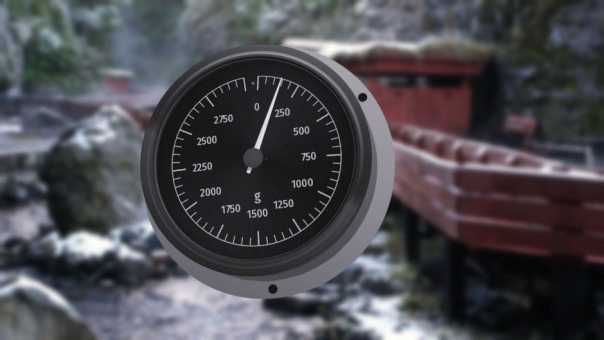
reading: 150 g
